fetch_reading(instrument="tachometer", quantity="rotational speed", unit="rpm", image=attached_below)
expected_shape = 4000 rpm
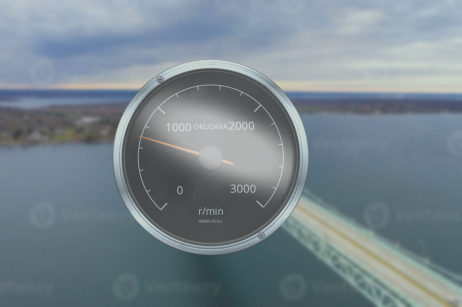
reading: 700 rpm
